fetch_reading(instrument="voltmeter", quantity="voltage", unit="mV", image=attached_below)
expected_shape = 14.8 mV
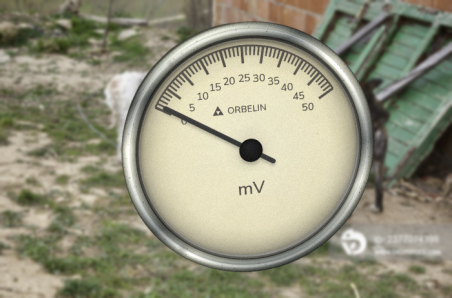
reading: 1 mV
